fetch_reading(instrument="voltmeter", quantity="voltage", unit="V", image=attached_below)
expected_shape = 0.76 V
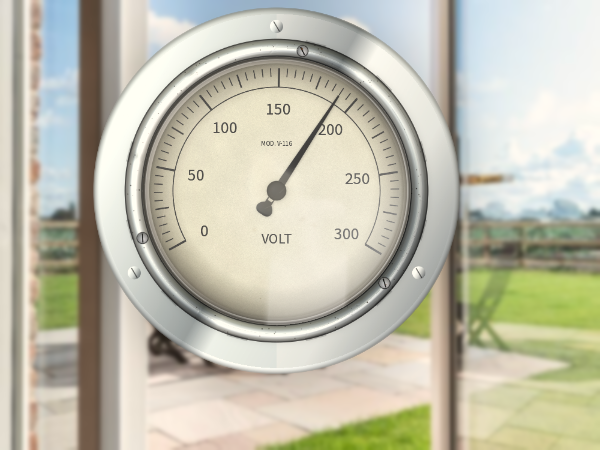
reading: 190 V
